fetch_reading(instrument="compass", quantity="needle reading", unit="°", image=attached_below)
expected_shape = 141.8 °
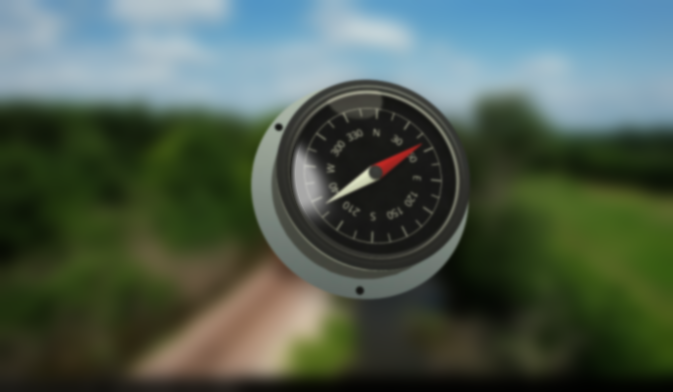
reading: 52.5 °
